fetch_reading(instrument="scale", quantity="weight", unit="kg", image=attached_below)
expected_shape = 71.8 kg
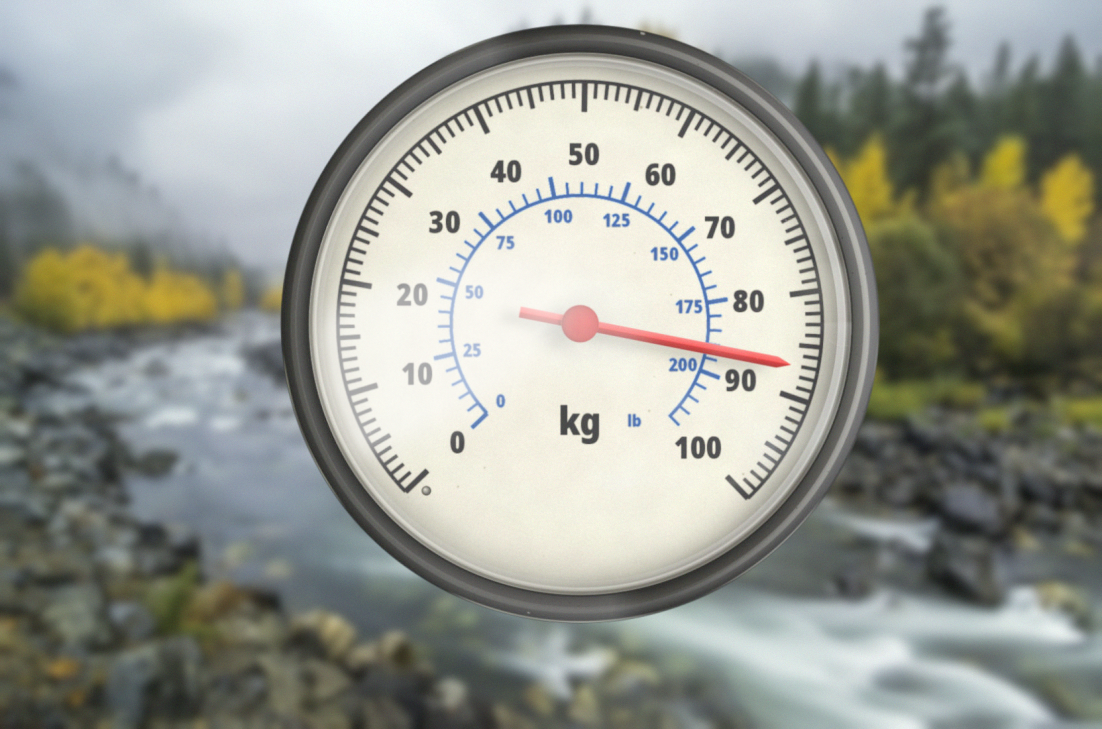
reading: 87 kg
